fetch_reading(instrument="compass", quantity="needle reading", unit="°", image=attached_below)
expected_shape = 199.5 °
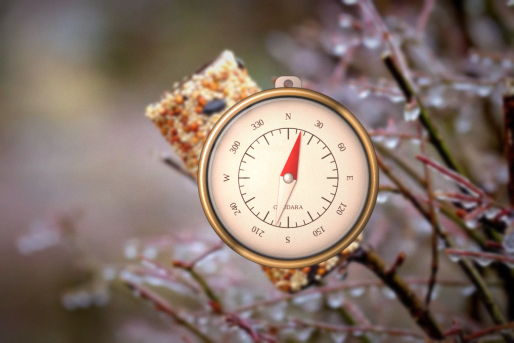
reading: 15 °
